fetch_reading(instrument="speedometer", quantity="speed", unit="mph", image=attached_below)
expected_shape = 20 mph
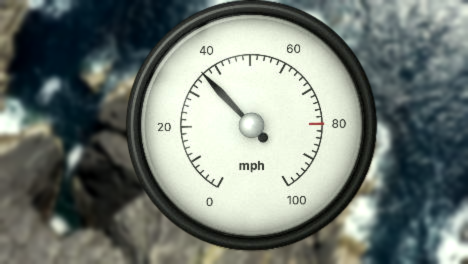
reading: 36 mph
